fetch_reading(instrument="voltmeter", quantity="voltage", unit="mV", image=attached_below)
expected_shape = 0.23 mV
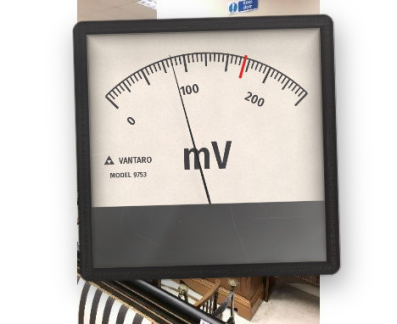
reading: 85 mV
